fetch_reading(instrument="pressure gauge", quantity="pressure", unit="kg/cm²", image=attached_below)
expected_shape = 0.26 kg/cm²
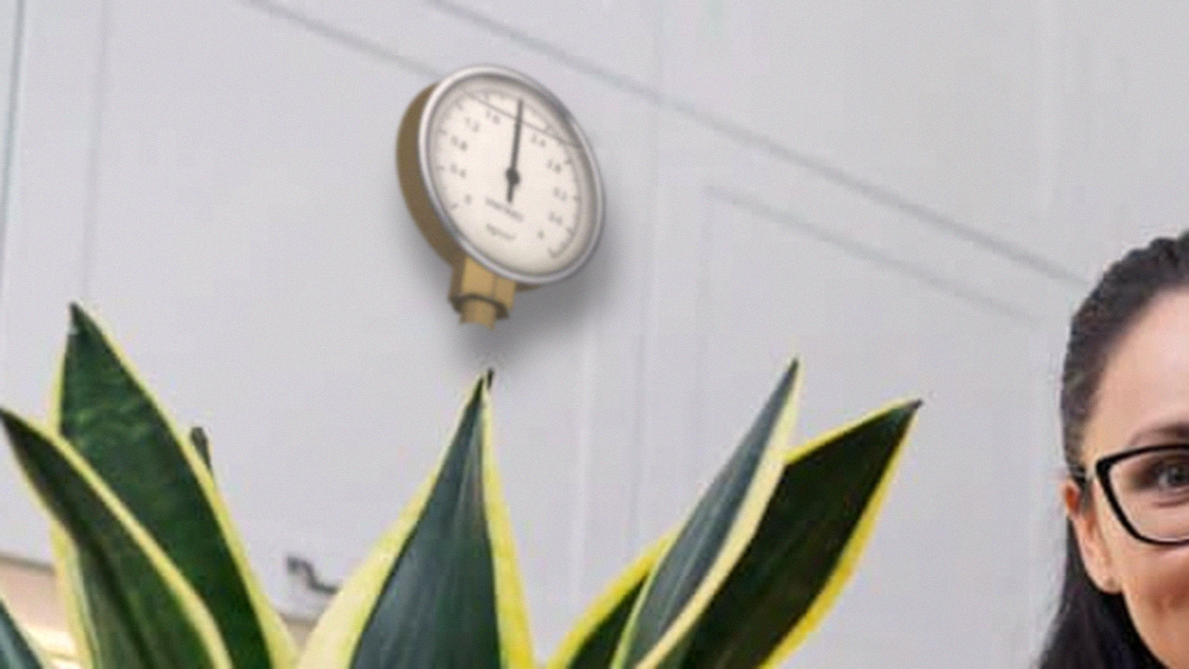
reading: 2 kg/cm²
